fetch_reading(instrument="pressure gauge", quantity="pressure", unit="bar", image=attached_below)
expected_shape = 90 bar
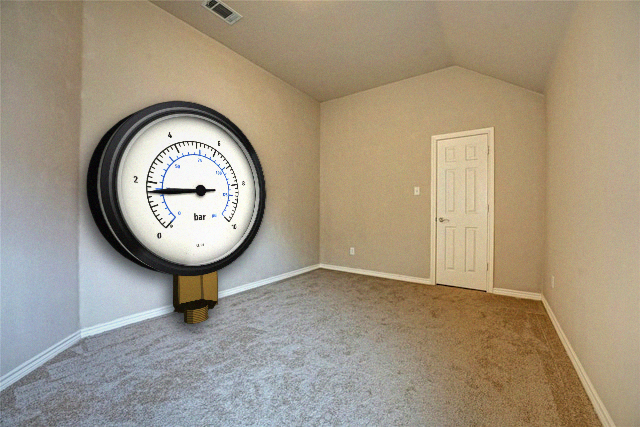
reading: 1.6 bar
